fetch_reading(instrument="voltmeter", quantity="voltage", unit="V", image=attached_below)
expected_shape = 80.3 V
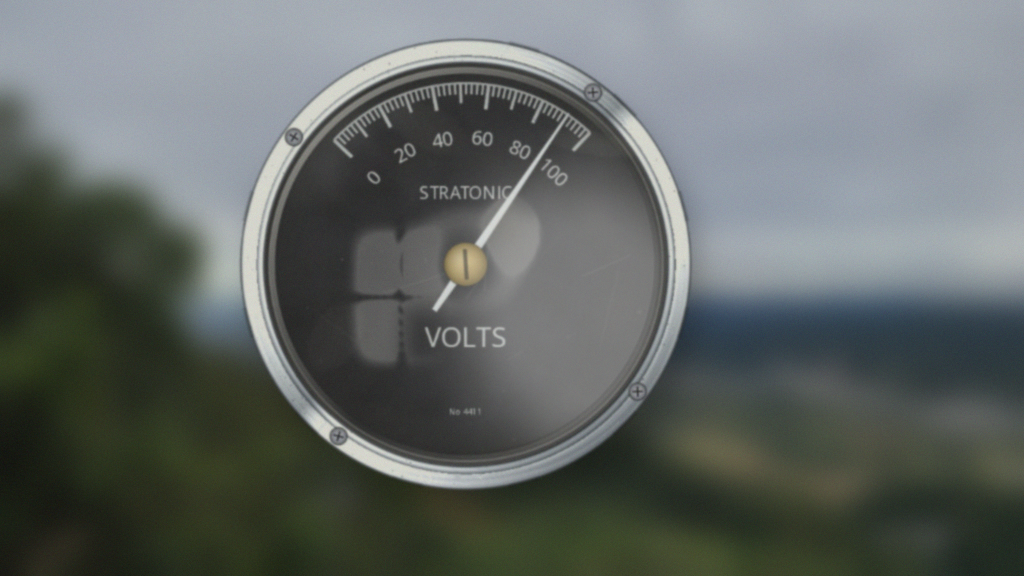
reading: 90 V
